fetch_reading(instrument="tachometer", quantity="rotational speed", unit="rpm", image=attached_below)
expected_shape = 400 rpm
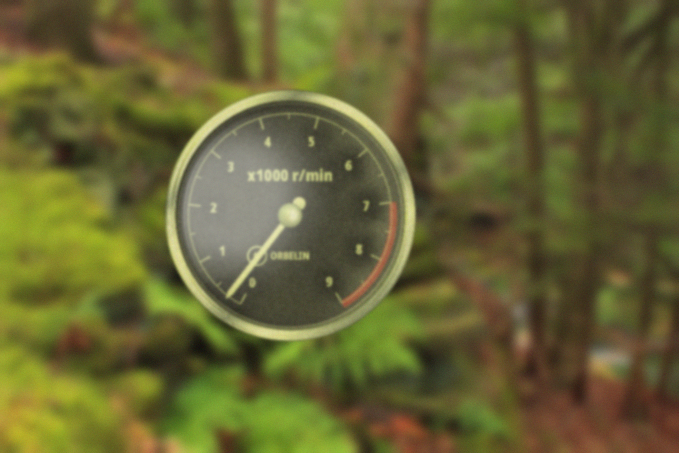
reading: 250 rpm
